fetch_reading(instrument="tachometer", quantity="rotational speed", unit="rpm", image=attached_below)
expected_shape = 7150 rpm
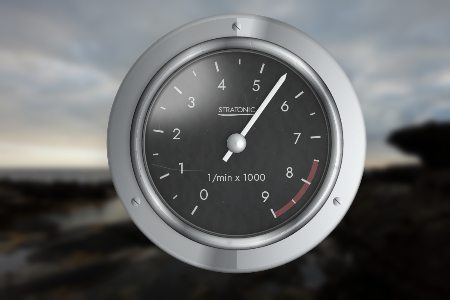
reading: 5500 rpm
